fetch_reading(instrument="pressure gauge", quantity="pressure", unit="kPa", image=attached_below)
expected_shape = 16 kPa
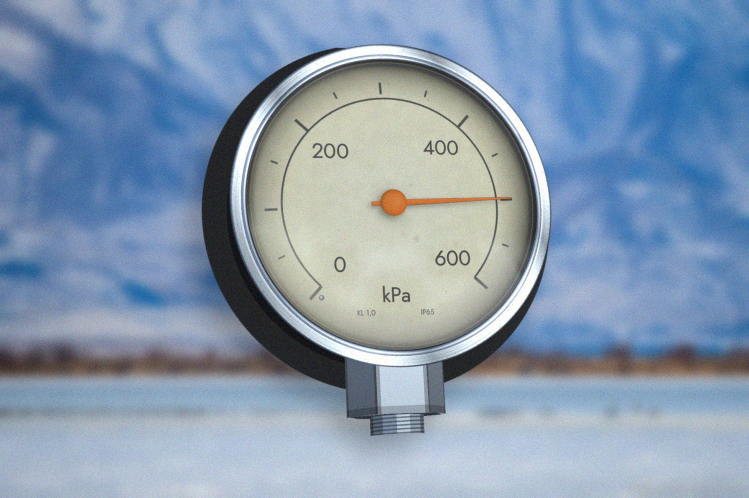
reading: 500 kPa
